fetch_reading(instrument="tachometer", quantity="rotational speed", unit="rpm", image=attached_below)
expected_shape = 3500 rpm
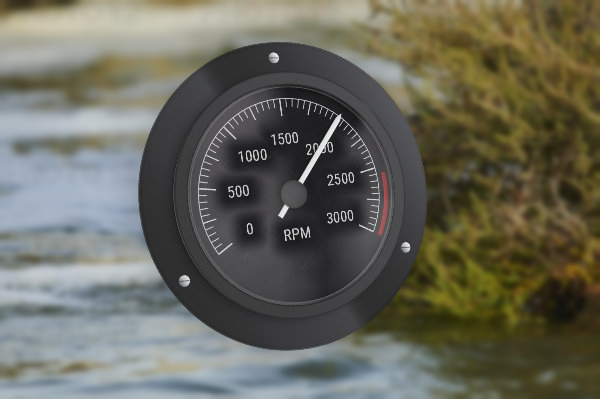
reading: 2000 rpm
